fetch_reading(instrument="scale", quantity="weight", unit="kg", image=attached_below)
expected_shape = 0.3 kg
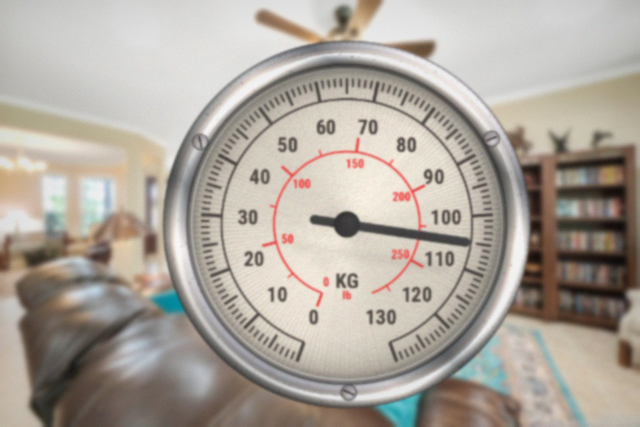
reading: 105 kg
